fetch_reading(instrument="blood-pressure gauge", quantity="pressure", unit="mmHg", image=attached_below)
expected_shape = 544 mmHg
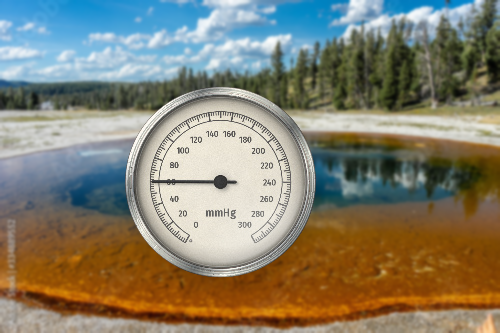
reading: 60 mmHg
